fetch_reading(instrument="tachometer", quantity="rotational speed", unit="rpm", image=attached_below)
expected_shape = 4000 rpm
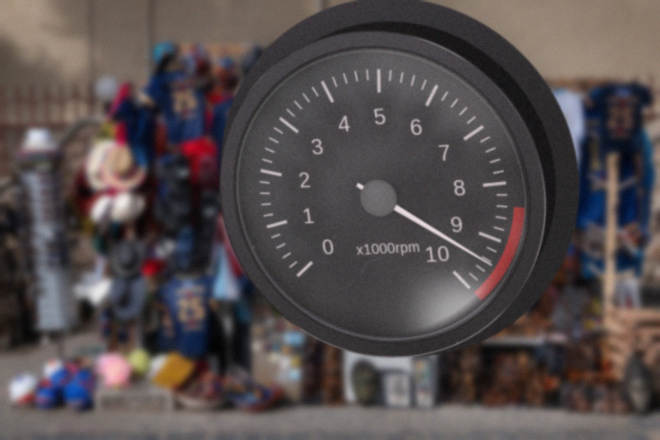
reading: 9400 rpm
